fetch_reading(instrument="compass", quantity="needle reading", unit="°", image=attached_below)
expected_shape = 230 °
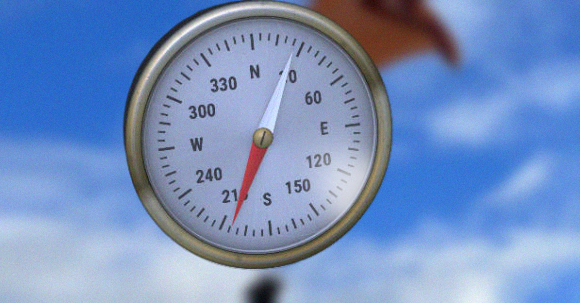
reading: 205 °
